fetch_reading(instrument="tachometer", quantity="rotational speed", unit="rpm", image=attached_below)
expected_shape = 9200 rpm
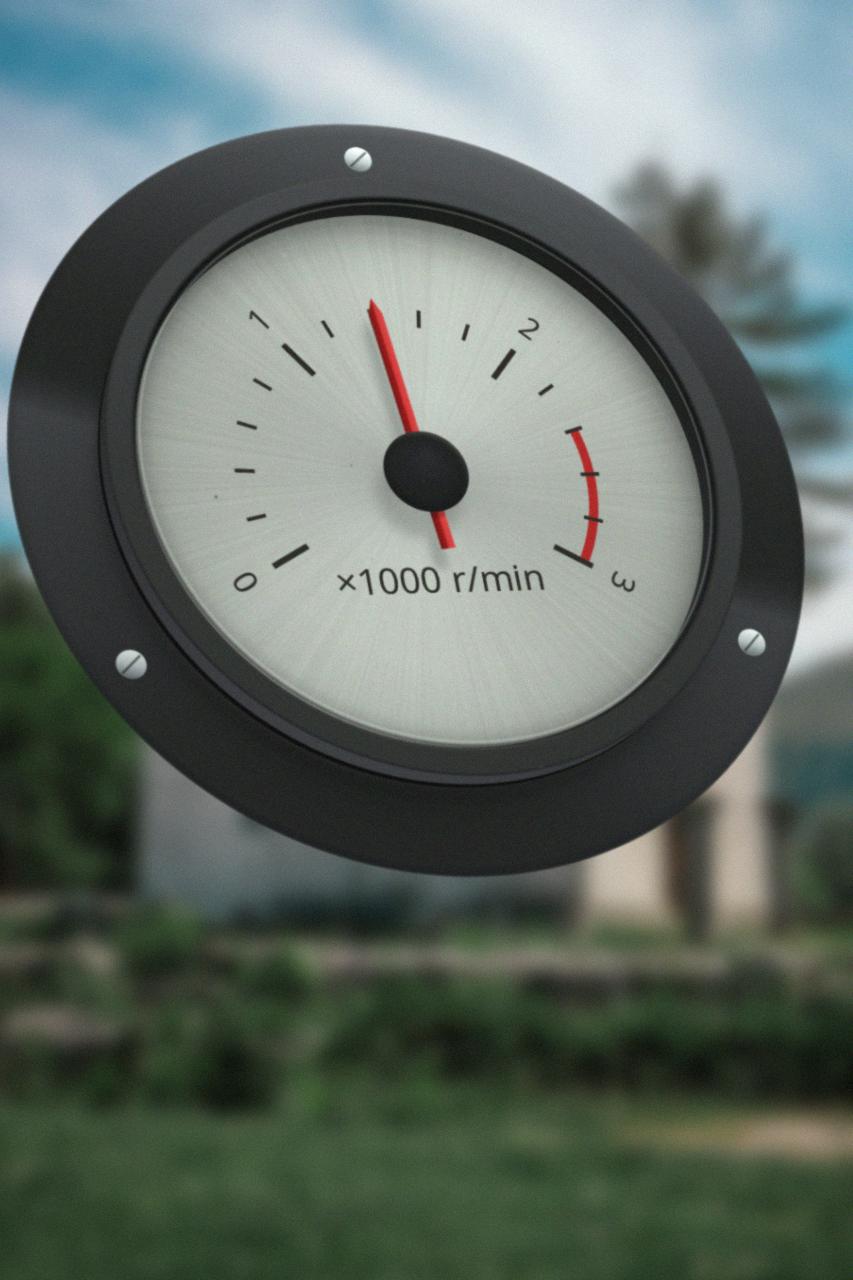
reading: 1400 rpm
